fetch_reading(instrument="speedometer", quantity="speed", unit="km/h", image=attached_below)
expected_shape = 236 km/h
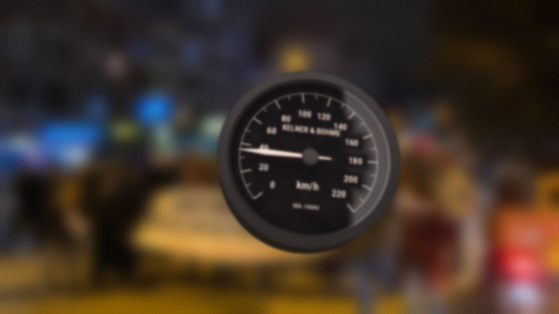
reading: 35 km/h
